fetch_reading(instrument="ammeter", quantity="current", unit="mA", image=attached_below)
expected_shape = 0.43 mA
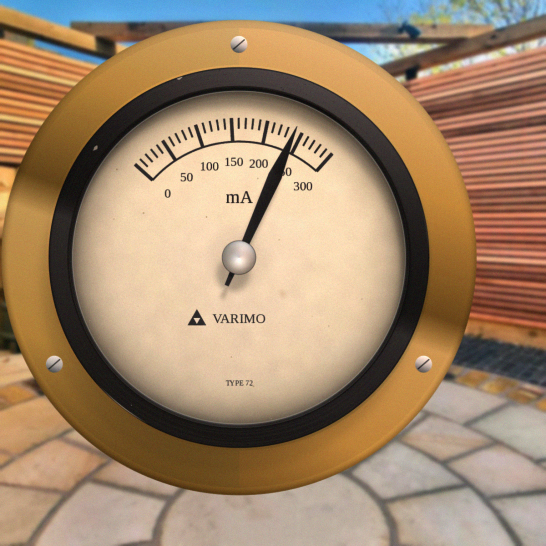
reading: 240 mA
